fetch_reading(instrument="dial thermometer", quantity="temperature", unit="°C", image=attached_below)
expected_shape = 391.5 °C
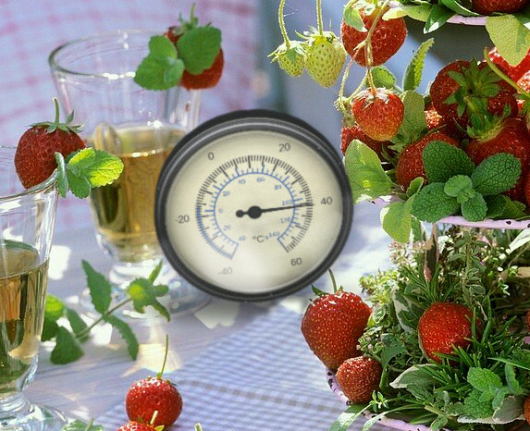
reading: 40 °C
